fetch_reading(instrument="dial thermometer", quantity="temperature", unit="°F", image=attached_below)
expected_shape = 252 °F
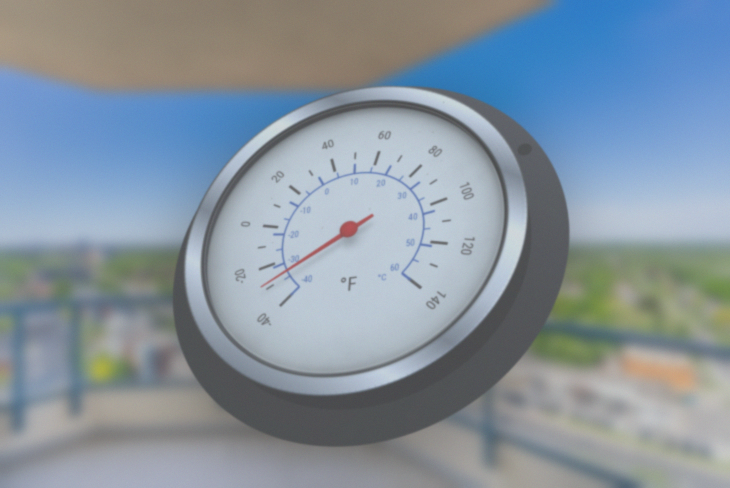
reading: -30 °F
